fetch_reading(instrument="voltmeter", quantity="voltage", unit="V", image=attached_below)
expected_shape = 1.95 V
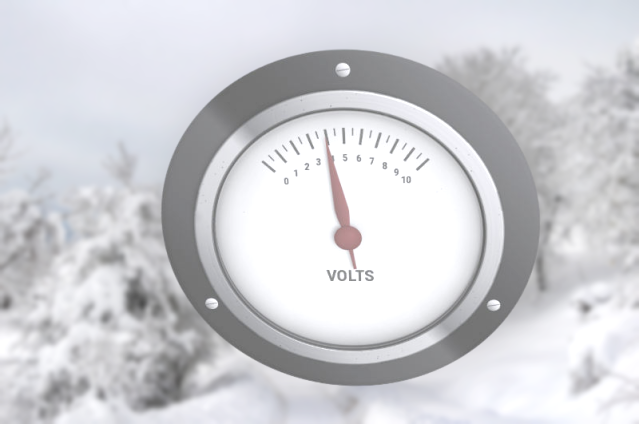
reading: 4 V
